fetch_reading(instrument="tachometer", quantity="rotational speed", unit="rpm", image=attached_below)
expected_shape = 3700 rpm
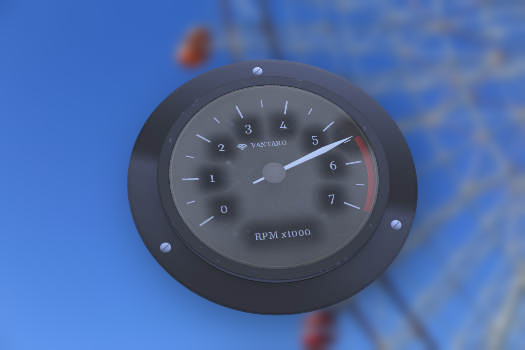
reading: 5500 rpm
